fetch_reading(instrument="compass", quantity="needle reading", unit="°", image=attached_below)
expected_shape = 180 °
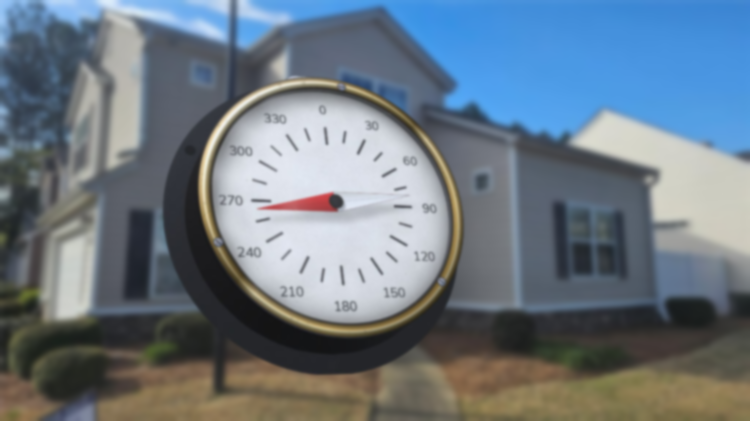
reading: 262.5 °
